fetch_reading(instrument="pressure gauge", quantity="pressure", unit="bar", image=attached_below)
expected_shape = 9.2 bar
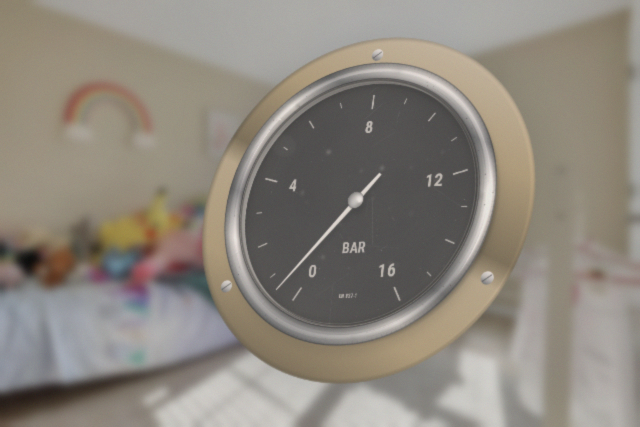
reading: 0.5 bar
